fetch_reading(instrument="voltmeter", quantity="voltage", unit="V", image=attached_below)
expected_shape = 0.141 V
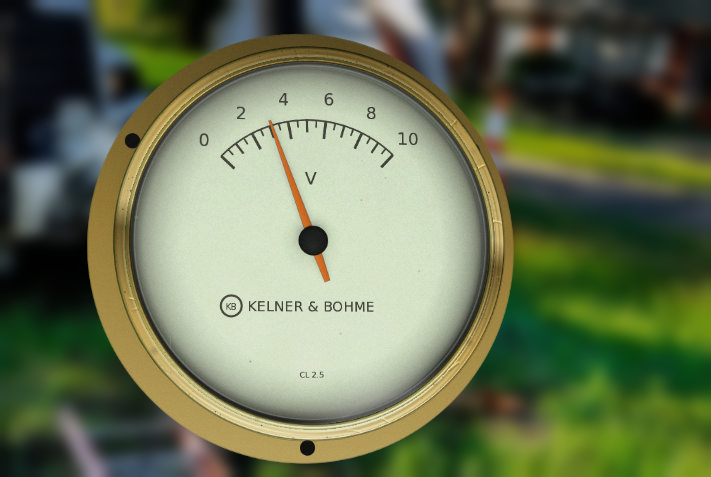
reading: 3 V
